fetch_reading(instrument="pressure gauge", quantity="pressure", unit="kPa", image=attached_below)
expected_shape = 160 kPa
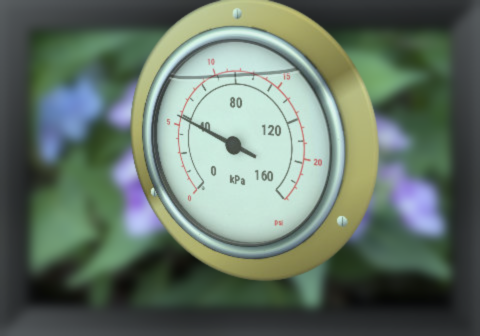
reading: 40 kPa
